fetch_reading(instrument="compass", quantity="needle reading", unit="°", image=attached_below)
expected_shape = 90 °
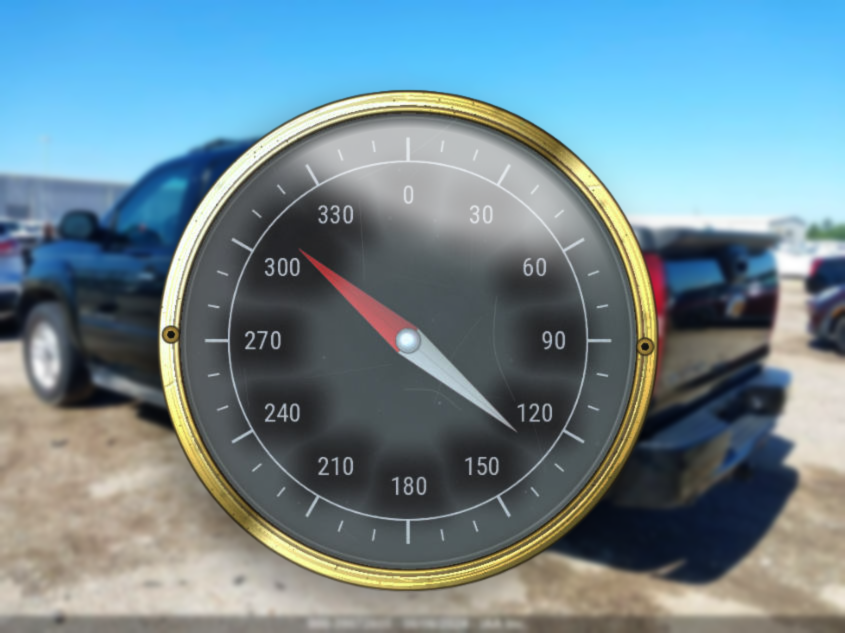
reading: 310 °
